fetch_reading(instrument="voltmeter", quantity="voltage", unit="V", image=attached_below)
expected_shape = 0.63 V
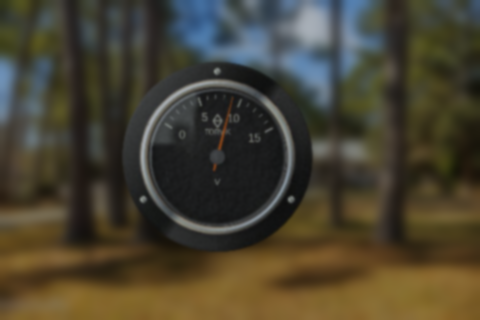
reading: 9 V
